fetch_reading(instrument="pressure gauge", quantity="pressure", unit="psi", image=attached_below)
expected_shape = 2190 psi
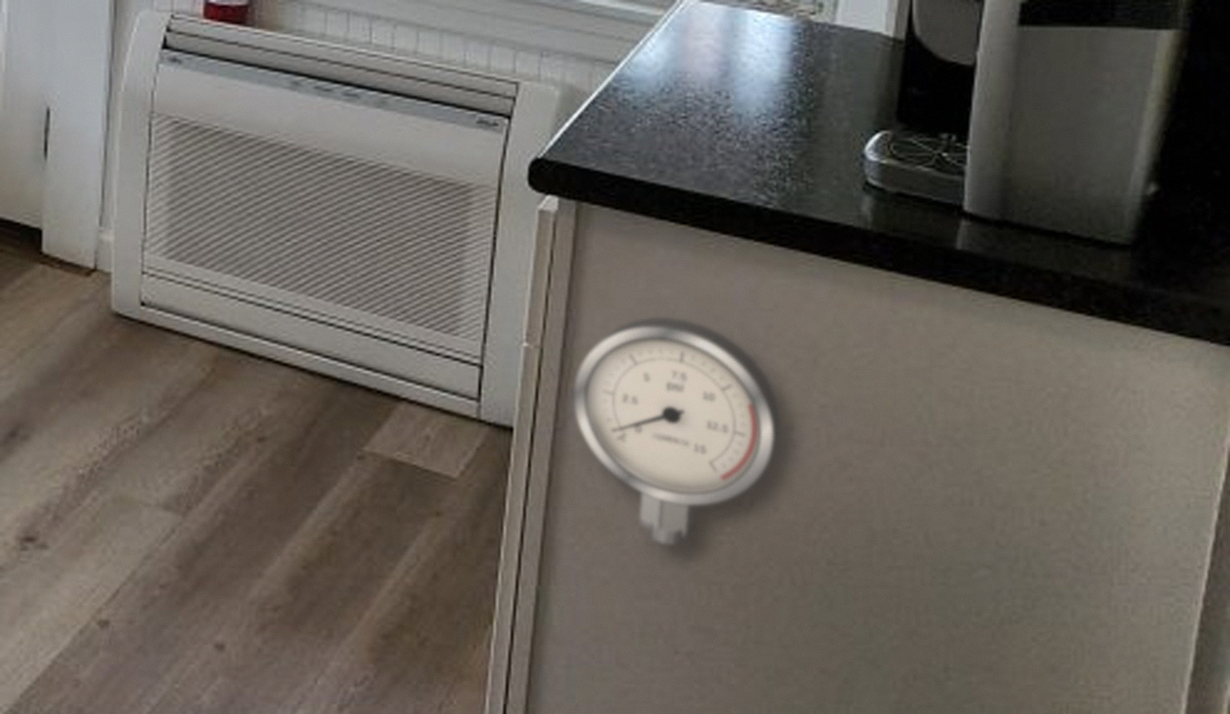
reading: 0.5 psi
